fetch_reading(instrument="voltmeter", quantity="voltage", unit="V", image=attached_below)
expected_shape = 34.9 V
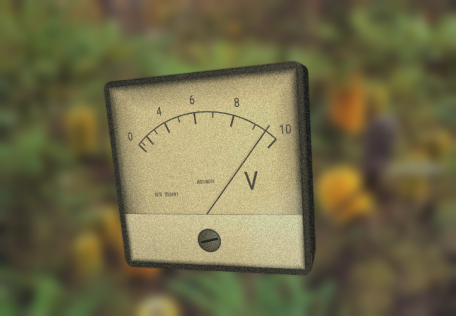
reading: 9.5 V
